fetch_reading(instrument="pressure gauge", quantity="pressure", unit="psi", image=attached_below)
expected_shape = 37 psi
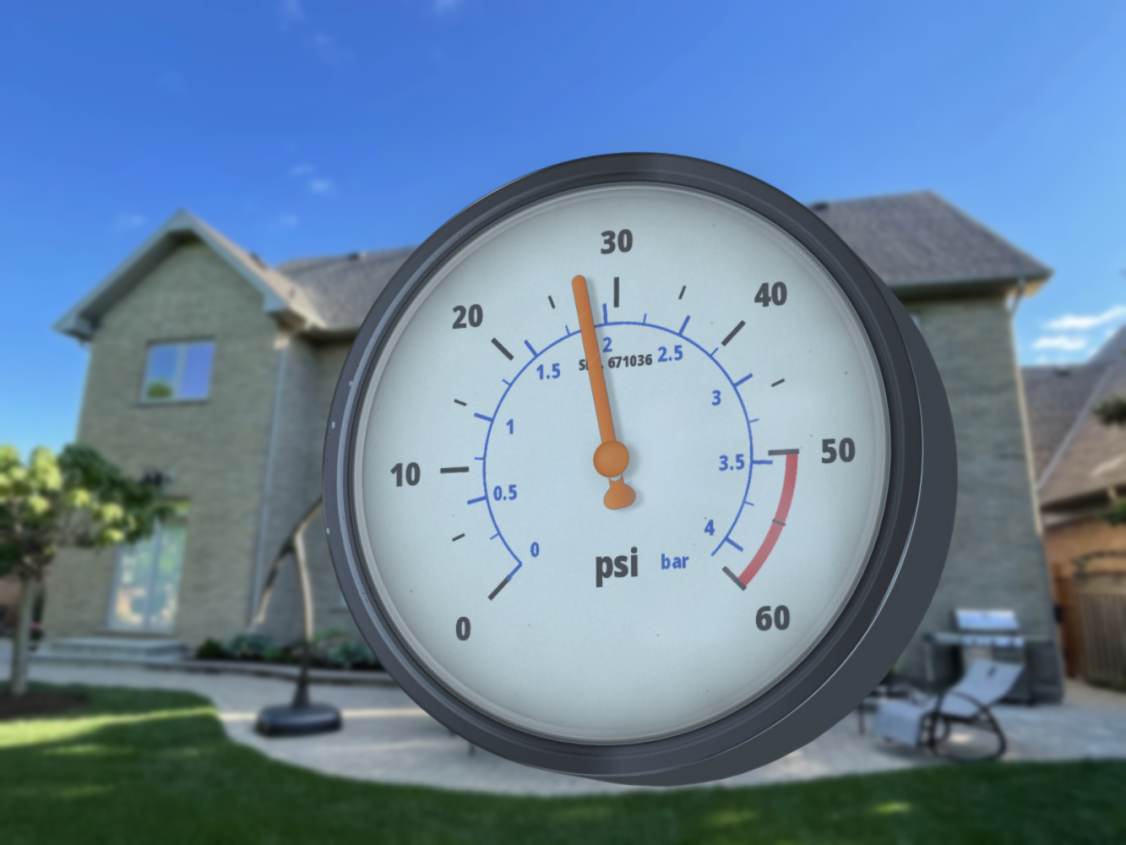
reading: 27.5 psi
